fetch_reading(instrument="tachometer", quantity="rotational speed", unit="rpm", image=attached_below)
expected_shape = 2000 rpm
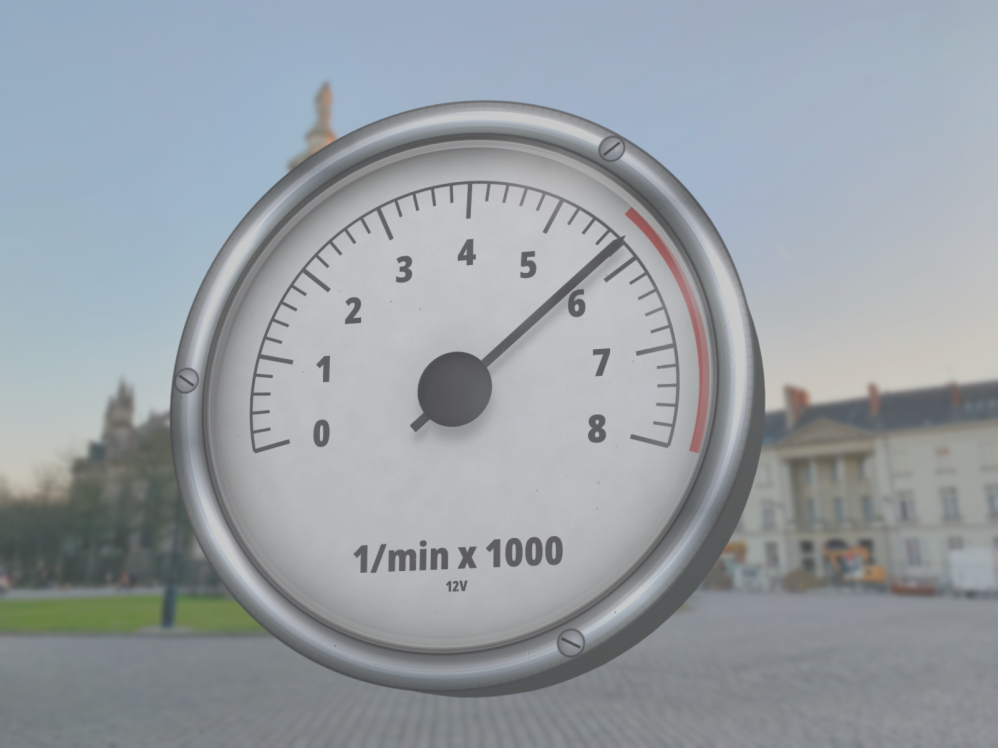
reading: 5800 rpm
